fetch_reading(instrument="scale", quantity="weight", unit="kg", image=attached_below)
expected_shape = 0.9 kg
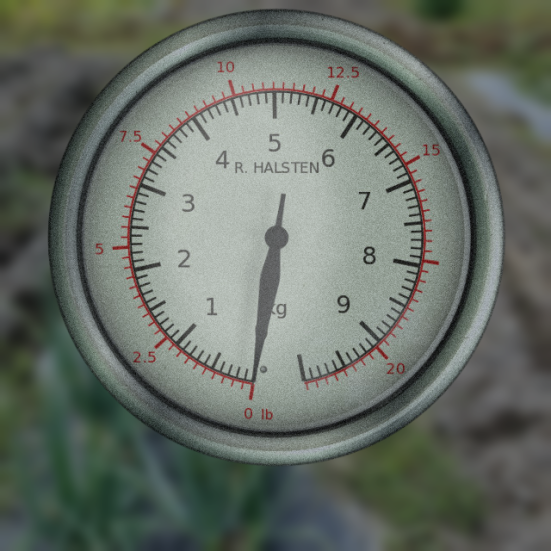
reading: 0 kg
